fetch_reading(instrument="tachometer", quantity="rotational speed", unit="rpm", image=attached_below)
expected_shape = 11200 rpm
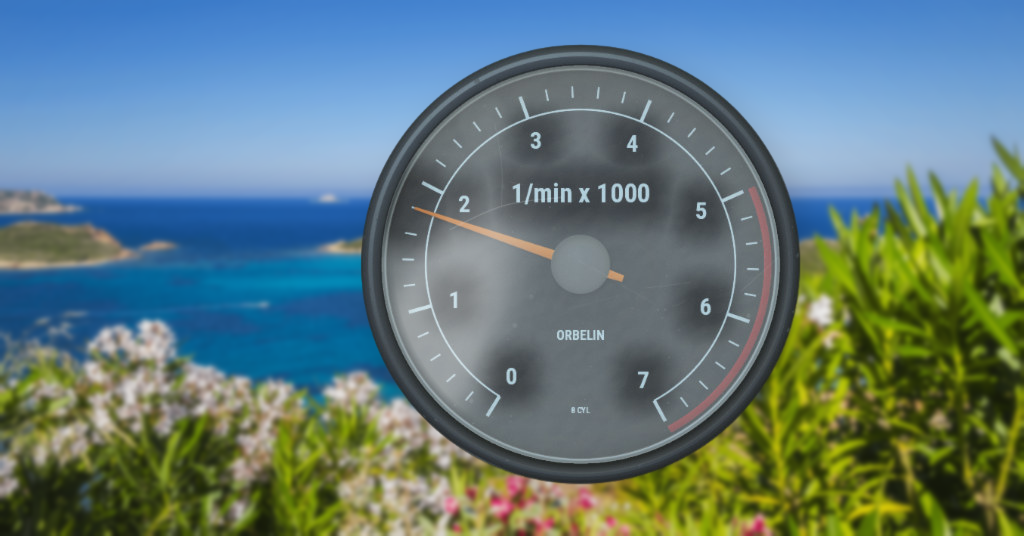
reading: 1800 rpm
